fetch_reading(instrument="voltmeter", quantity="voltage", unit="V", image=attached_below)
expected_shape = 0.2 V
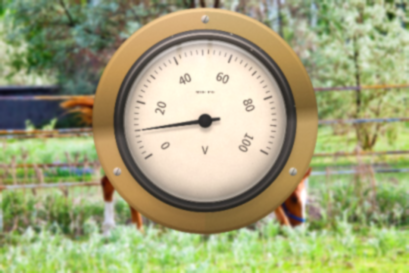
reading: 10 V
